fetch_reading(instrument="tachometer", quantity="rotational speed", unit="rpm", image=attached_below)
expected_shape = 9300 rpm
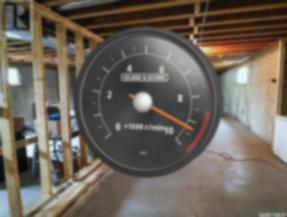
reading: 9250 rpm
